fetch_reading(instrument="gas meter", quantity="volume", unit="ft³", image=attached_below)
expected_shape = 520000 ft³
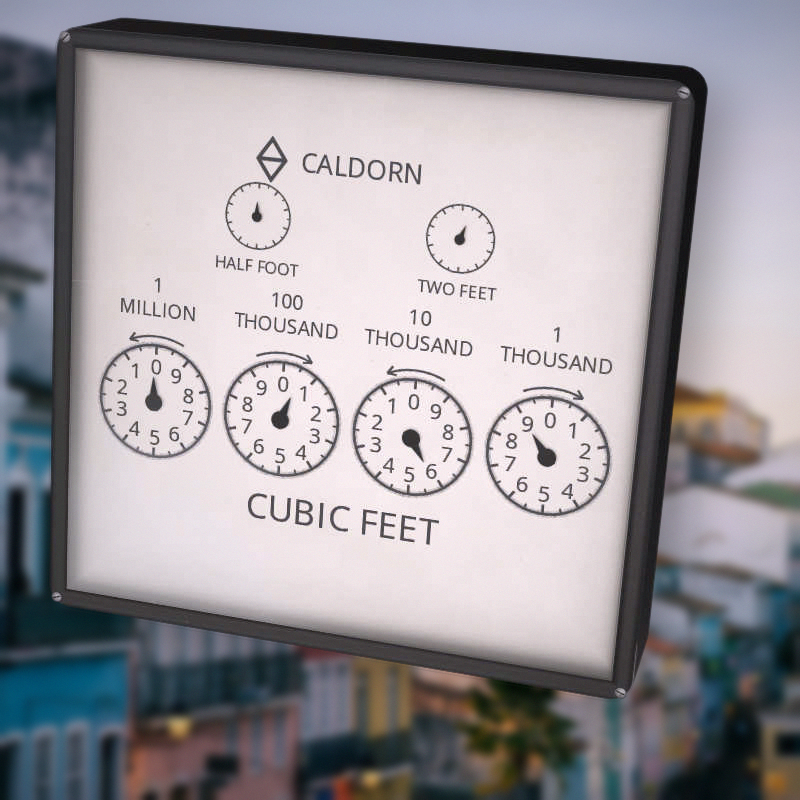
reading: 5900 ft³
